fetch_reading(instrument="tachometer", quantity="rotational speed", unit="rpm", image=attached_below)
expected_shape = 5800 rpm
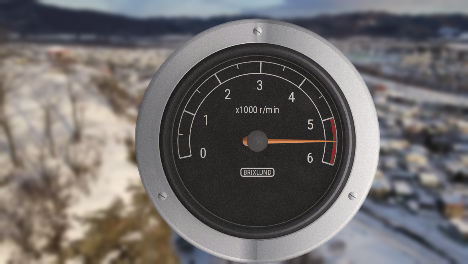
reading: 5500 rpm
